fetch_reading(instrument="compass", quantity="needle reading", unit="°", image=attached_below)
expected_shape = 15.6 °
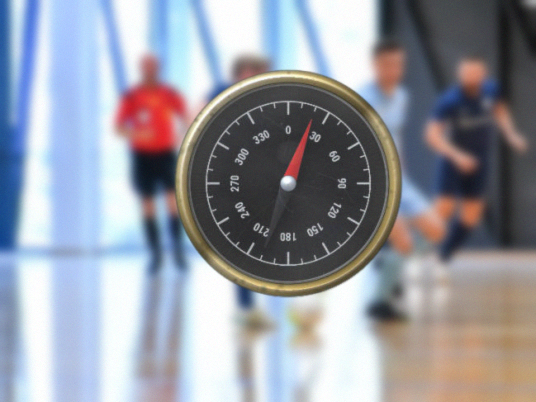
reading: 20 °
